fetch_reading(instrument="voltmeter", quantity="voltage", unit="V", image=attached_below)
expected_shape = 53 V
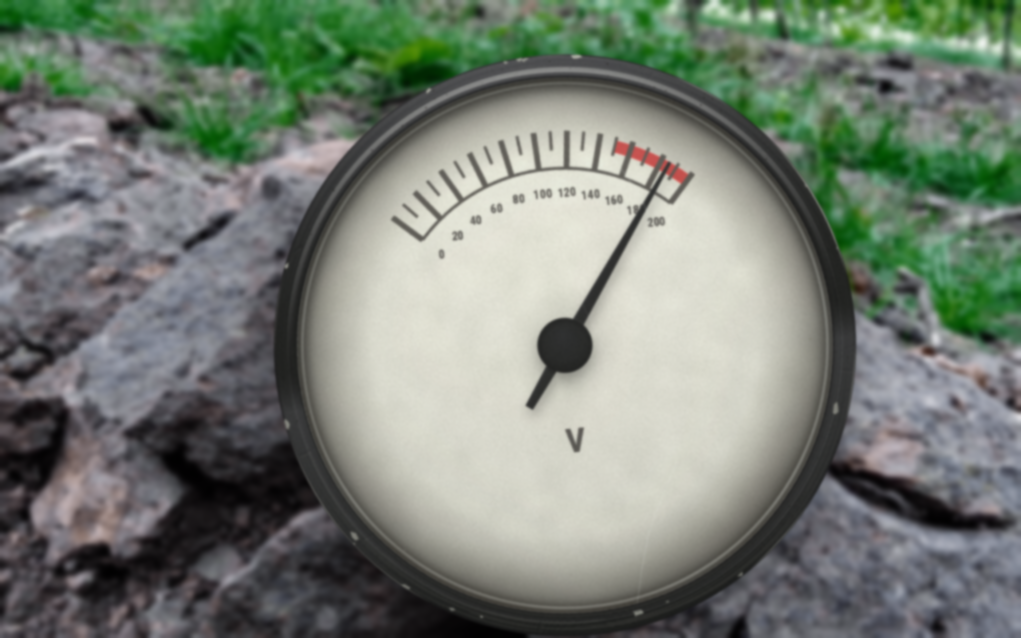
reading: 185 V
